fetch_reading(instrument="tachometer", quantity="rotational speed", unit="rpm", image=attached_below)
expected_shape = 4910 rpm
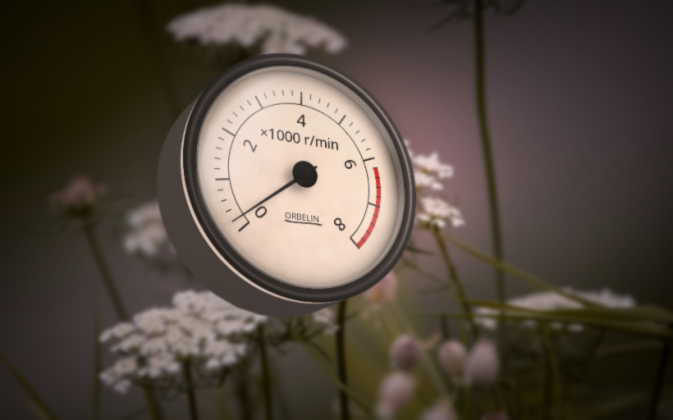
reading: 200 rpm
